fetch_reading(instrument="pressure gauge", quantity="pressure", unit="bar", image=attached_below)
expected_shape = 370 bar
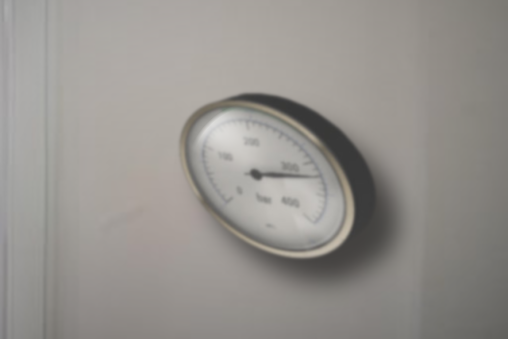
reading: 320 bar
